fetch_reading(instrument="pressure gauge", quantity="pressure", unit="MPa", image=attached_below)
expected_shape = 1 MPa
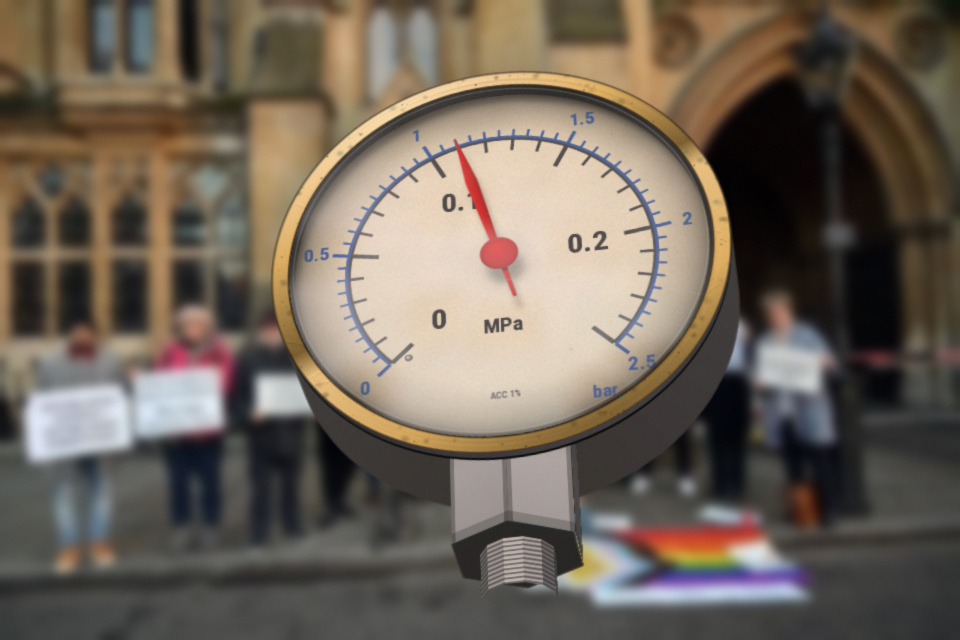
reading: 0.11 MPa
